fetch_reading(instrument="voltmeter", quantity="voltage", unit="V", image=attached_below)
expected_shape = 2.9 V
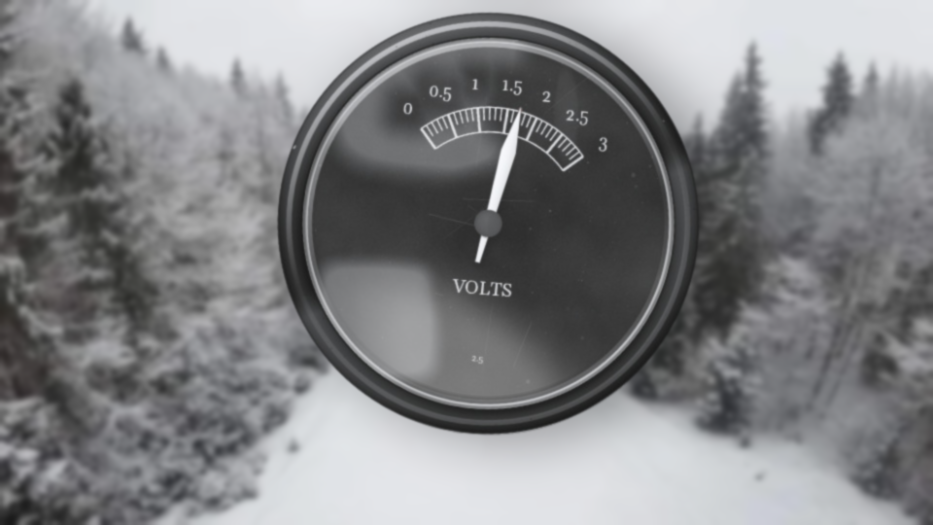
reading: 1.7 V
